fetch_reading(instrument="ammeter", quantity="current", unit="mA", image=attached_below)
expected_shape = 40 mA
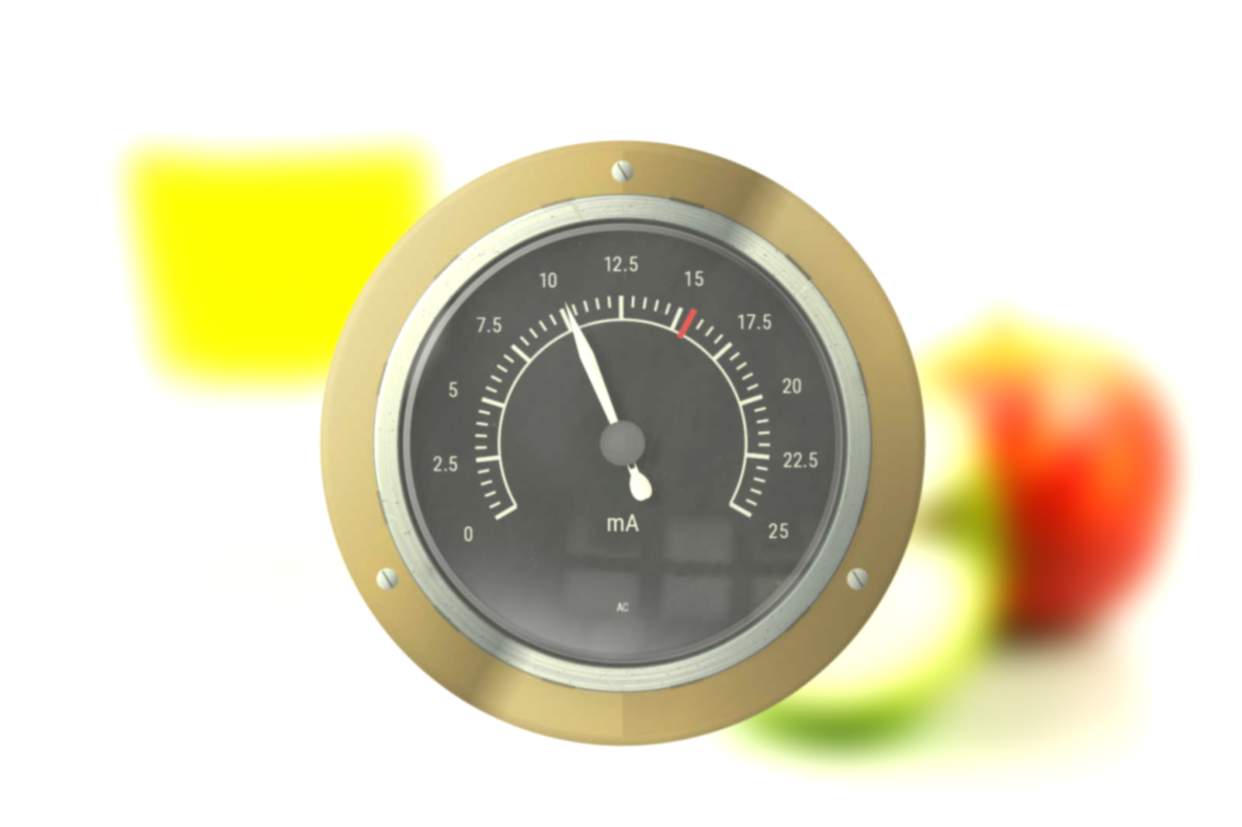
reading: 10.25 mA
